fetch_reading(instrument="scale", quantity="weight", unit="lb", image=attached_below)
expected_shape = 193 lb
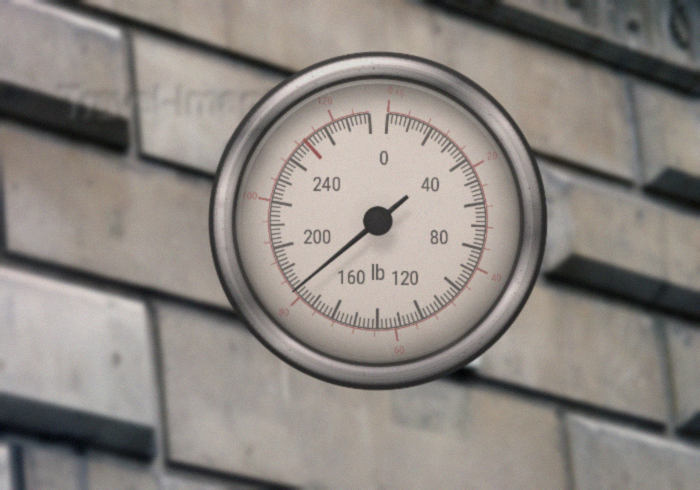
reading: 180 lb
